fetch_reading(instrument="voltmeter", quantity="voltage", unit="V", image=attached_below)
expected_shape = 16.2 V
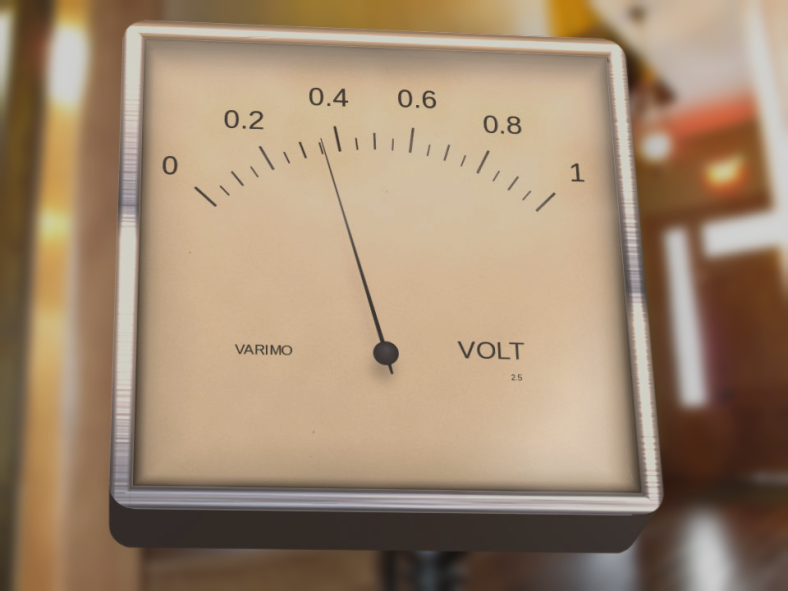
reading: 0.35 V
